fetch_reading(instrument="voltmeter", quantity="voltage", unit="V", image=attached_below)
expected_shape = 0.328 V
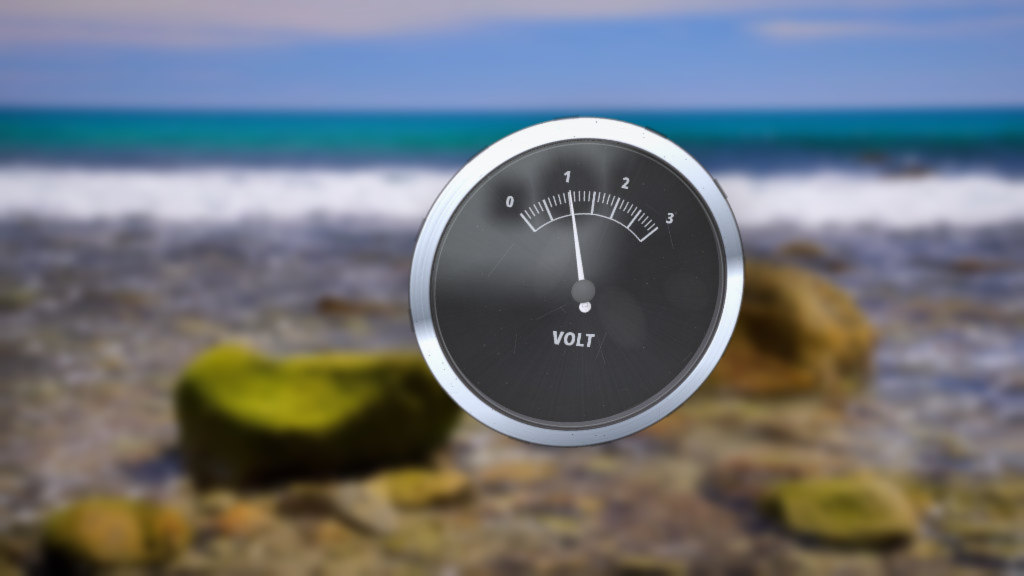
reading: 1 V
